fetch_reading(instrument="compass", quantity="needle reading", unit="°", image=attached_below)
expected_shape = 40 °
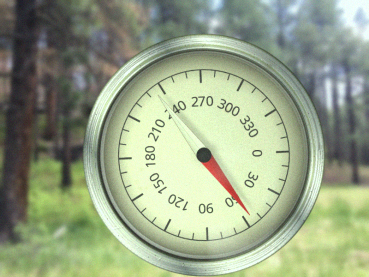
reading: 55 °
